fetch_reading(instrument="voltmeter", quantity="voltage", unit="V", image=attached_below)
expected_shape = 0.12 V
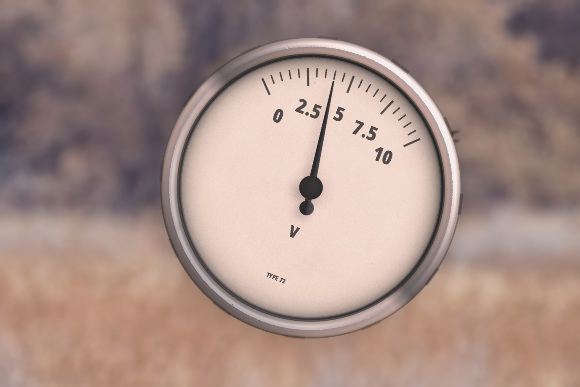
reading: 4 V
